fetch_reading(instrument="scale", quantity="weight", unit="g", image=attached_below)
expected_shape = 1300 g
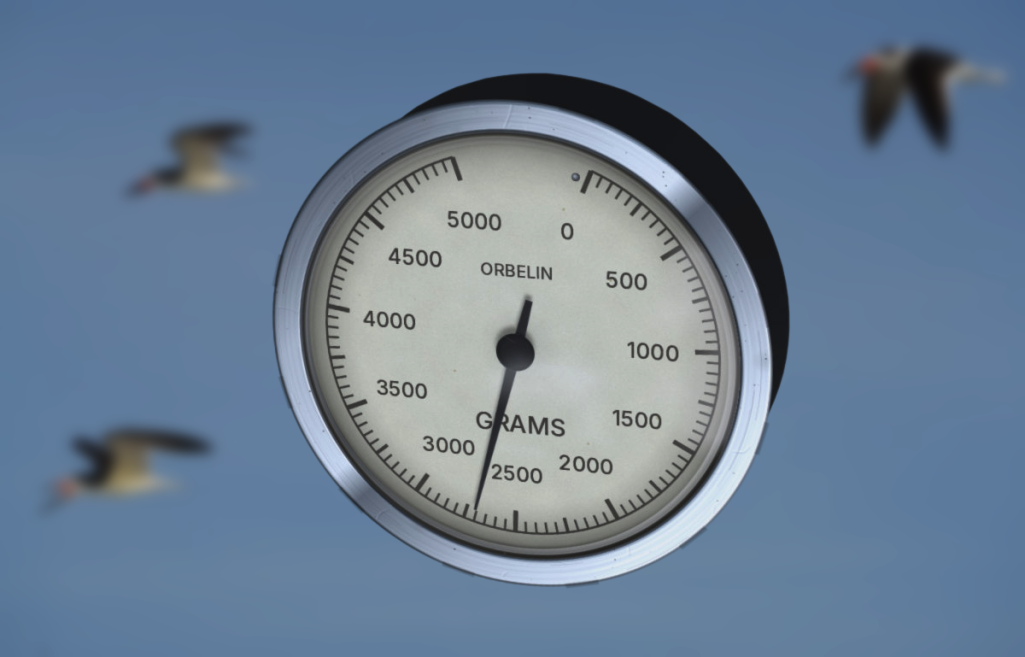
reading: 2700 g
